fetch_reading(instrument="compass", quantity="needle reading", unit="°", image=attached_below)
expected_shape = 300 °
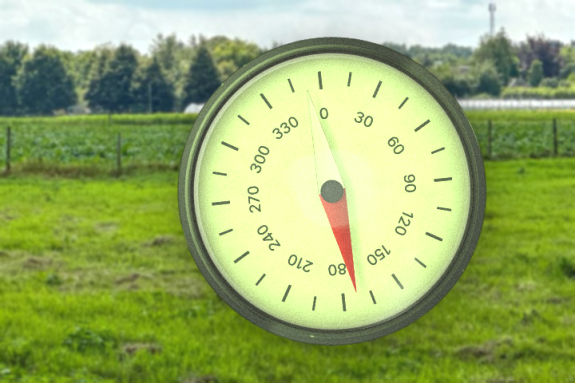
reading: 172.5 °
